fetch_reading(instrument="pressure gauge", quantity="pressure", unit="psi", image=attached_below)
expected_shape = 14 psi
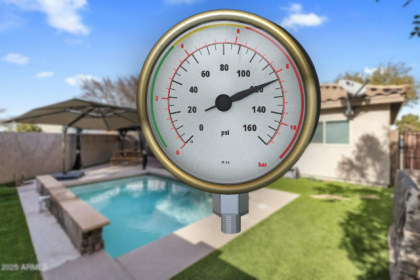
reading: 120 psi
